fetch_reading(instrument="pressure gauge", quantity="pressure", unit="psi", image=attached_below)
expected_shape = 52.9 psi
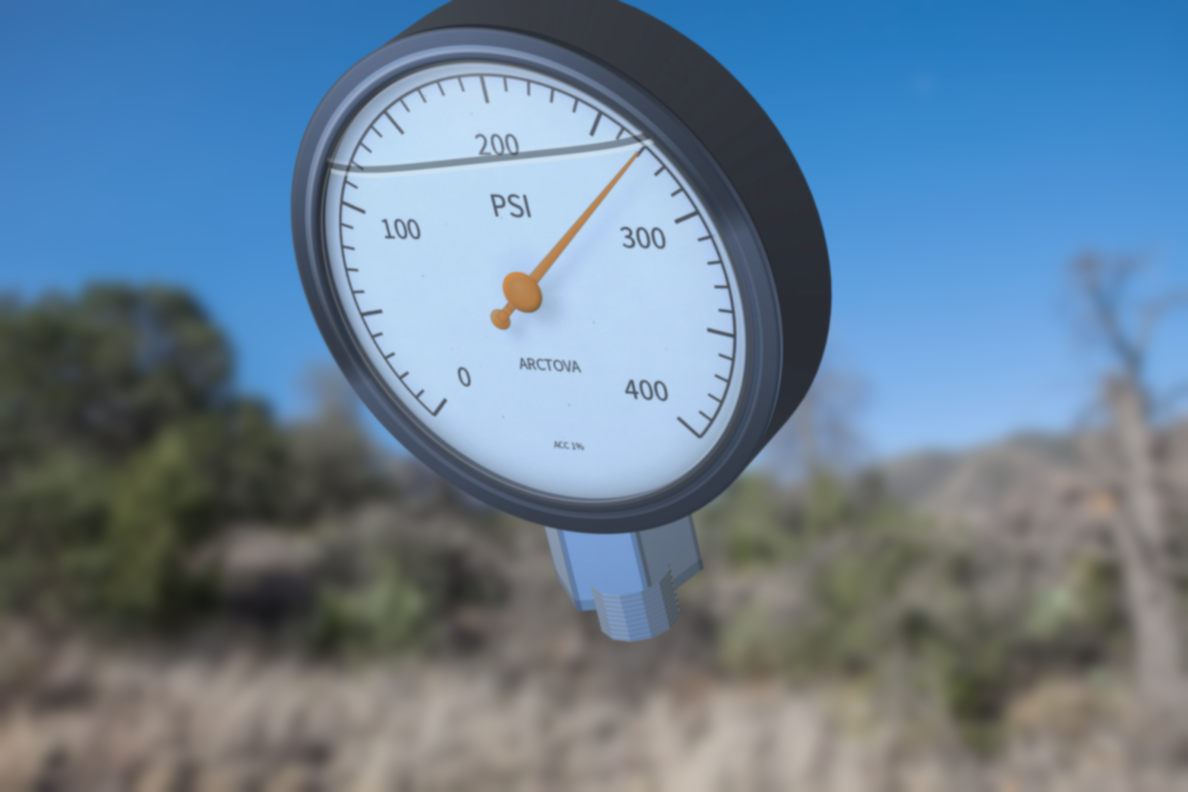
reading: 270 psi
